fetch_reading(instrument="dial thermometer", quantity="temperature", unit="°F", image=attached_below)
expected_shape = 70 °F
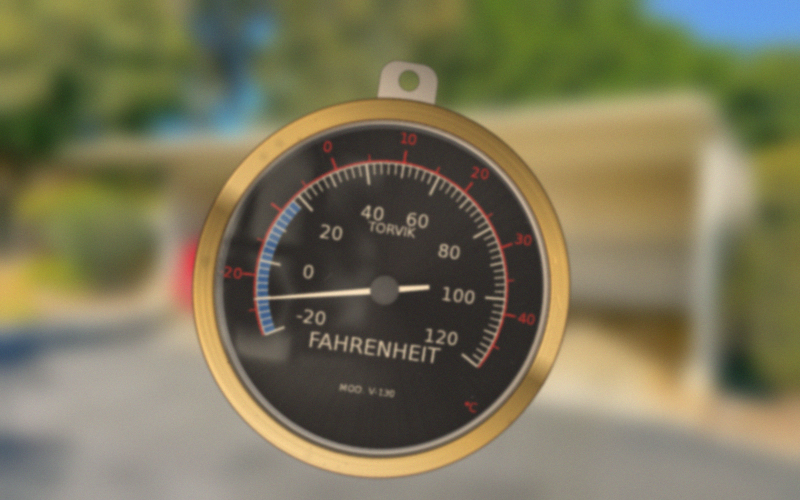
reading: -10 °F
